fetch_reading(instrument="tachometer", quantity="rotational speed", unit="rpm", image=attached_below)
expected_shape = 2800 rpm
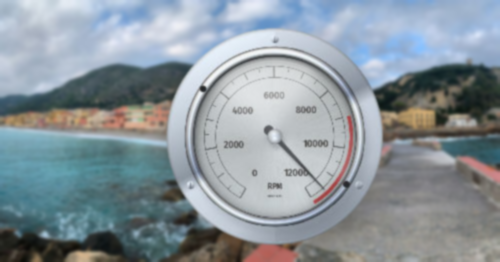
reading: 11500 rpm
